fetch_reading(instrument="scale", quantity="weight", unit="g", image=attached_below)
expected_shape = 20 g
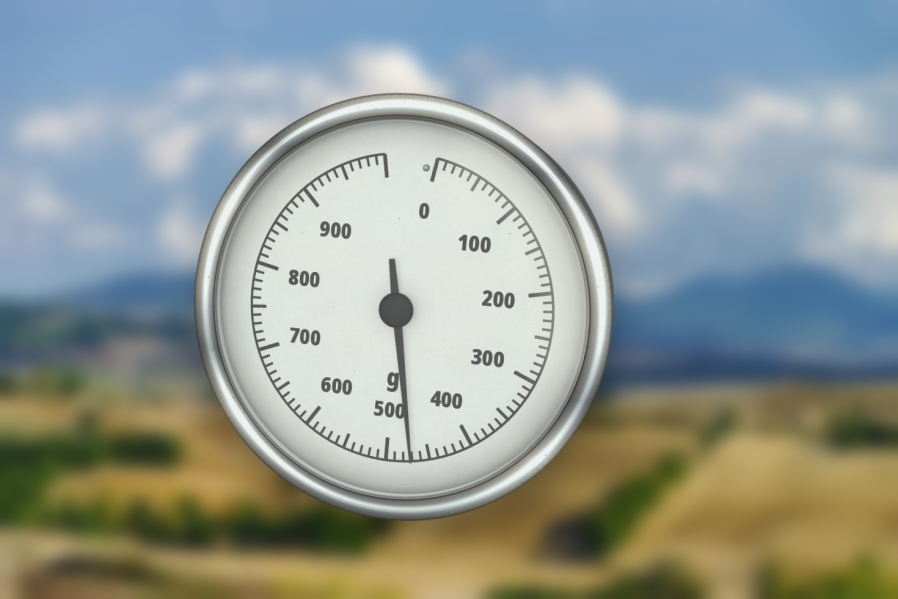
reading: 470 g
